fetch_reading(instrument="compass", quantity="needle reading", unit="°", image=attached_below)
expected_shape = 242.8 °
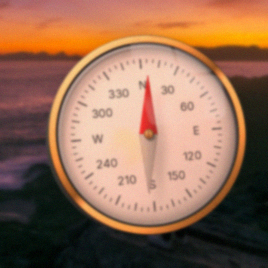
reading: 5 °
